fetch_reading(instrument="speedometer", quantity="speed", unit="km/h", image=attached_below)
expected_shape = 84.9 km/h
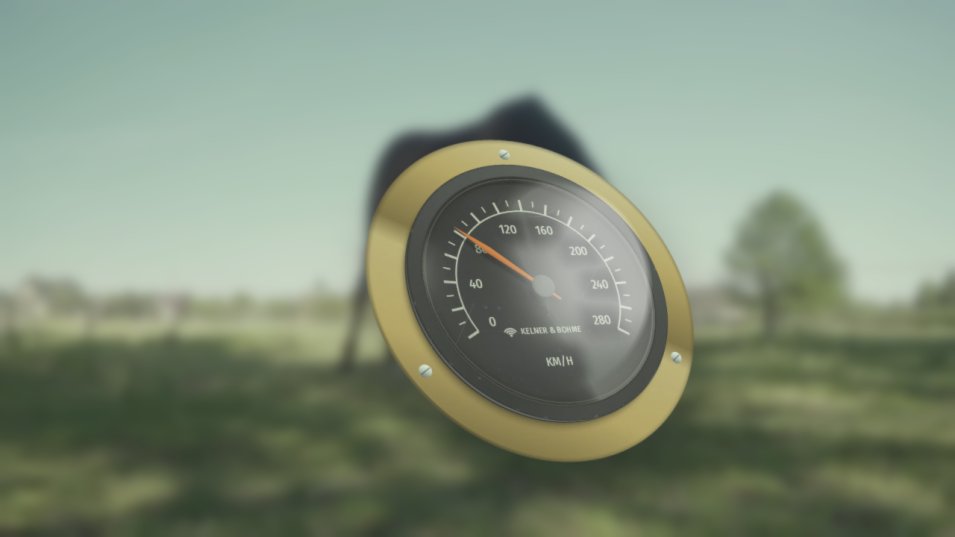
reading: 80 km/h
